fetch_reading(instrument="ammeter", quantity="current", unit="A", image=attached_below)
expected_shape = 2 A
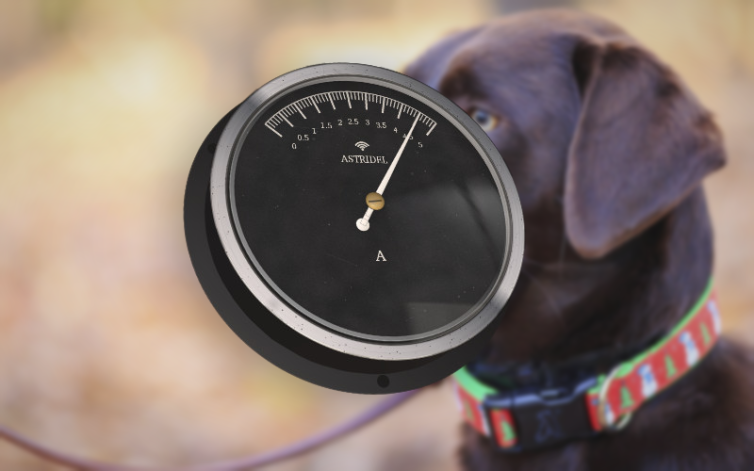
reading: 4.5 A
